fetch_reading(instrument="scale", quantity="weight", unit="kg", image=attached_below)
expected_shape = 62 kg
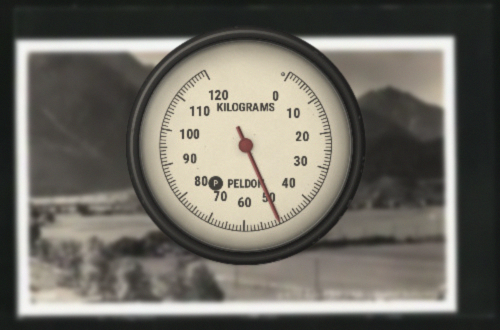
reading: 50 kg
